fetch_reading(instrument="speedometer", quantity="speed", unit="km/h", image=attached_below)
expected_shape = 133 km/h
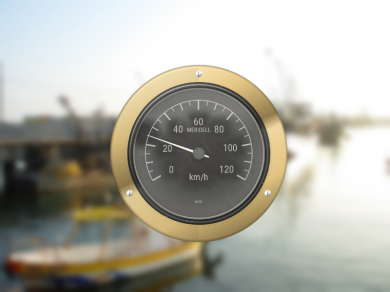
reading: 25 km/h
